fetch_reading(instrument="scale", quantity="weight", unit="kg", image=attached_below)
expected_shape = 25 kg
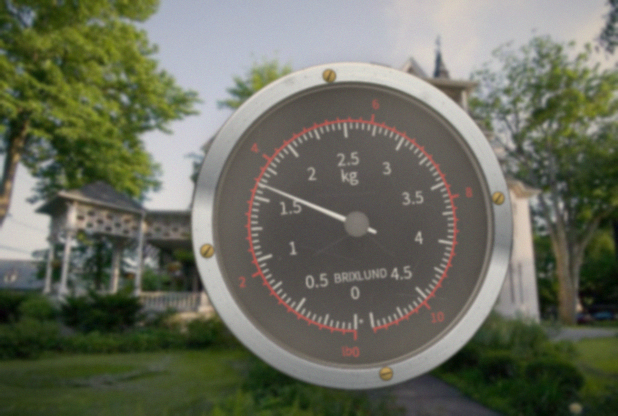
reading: 1.6 kg
